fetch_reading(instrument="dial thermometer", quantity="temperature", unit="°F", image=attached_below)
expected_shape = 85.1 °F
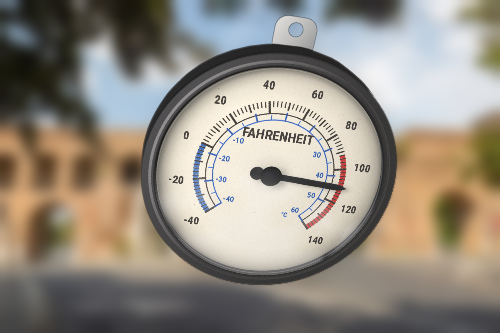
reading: 110 °F
